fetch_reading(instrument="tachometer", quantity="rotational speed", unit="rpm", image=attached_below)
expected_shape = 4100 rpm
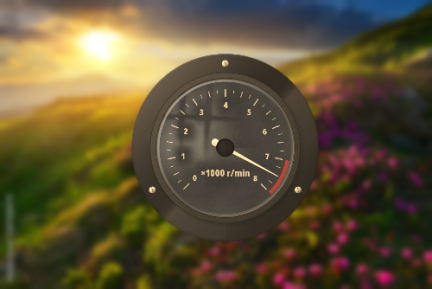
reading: 7500 rpm
